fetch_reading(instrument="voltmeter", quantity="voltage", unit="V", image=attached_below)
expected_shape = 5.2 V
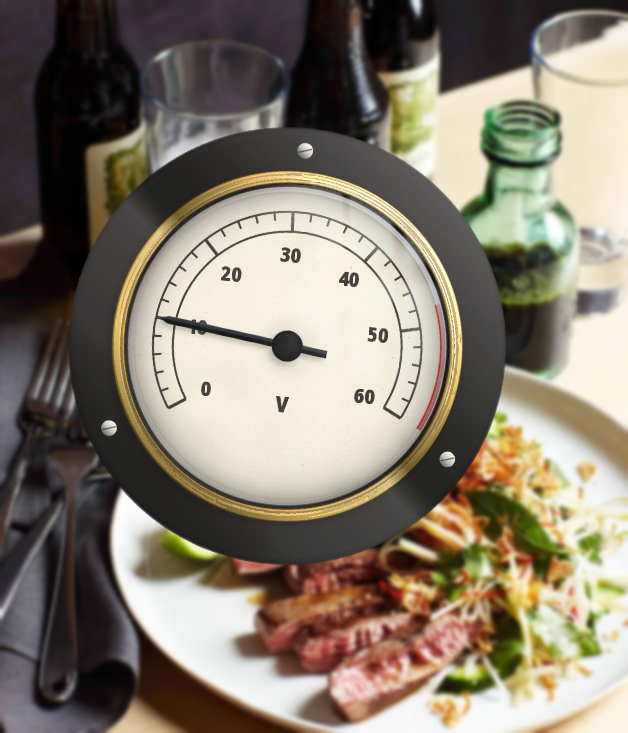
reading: 10 V
